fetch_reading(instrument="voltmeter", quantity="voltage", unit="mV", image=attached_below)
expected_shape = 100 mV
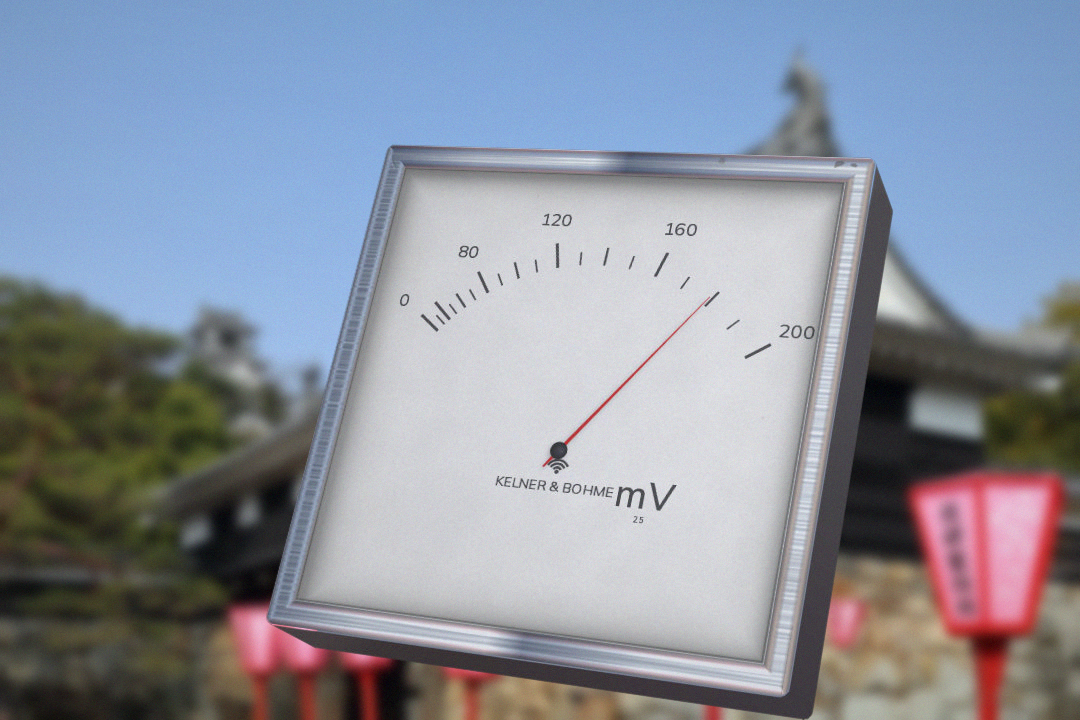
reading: 180 mV
